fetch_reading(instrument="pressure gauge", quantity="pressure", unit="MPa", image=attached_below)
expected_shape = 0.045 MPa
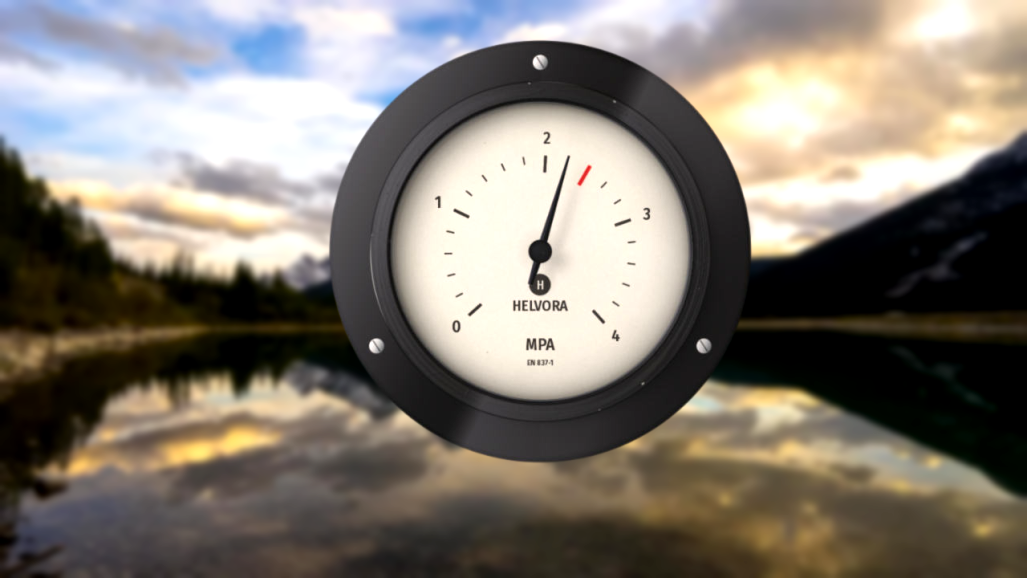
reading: 2.2 MPa
